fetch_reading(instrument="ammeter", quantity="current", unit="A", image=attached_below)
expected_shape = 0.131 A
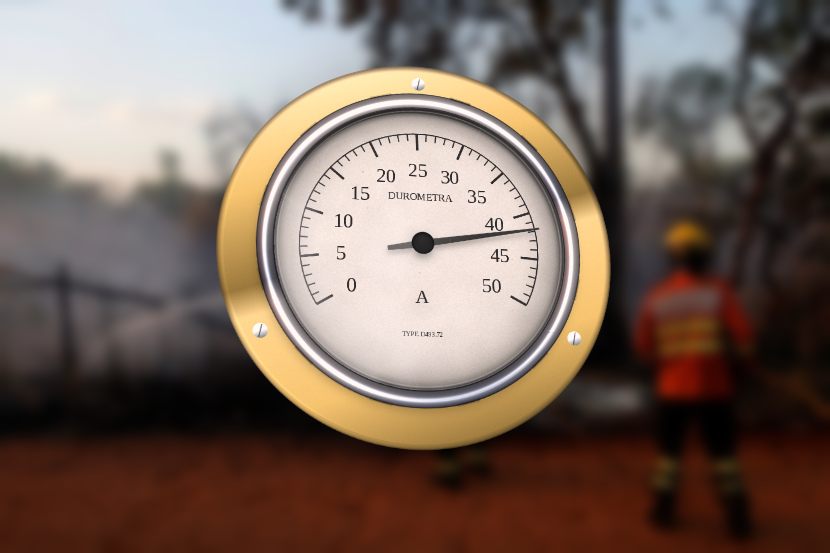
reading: 42 A
